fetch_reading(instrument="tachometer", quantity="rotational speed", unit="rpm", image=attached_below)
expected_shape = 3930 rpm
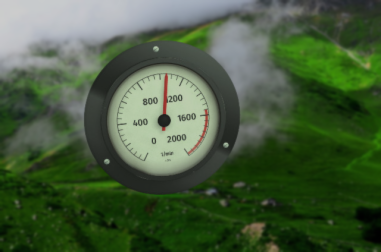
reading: 1050 rpm
